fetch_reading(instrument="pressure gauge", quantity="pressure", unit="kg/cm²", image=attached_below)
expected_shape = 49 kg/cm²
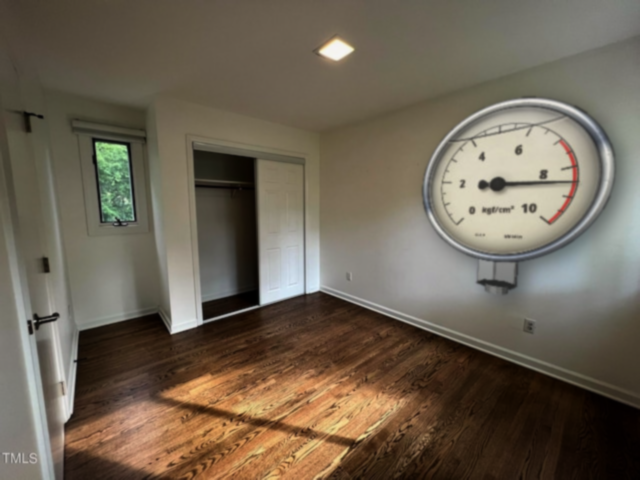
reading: 8.5 kg/cm²
